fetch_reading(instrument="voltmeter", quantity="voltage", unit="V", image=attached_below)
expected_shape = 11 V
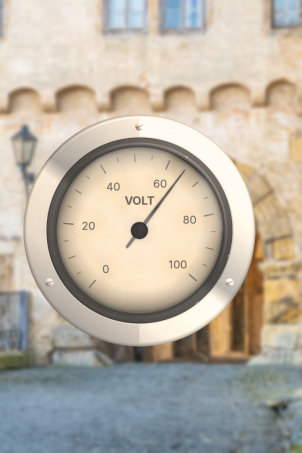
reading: 65 V
